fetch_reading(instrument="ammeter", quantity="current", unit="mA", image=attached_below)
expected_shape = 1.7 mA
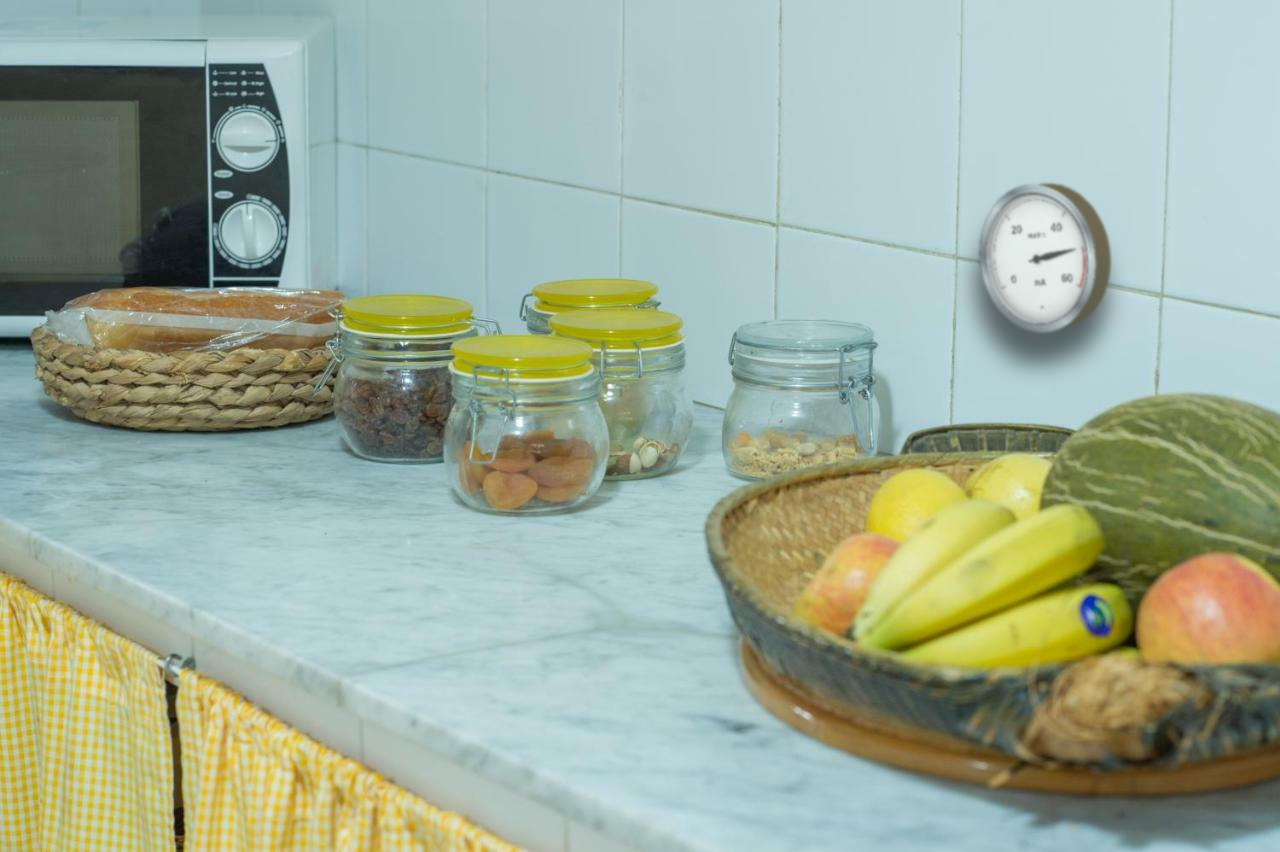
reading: 50 mA
